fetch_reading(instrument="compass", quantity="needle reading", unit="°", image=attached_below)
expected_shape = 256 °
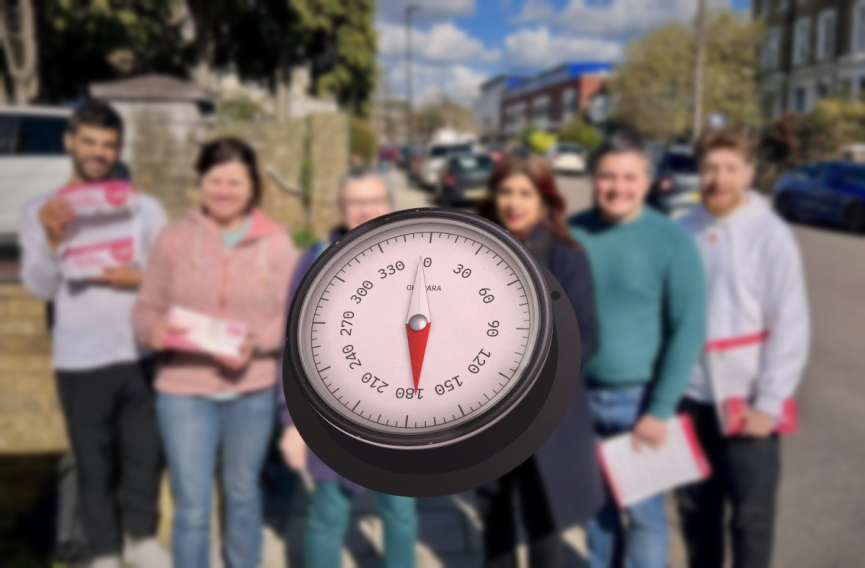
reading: 175 °
